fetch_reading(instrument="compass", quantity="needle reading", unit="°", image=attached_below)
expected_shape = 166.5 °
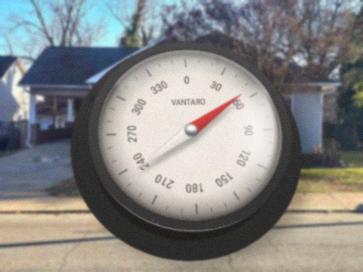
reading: 55 °
